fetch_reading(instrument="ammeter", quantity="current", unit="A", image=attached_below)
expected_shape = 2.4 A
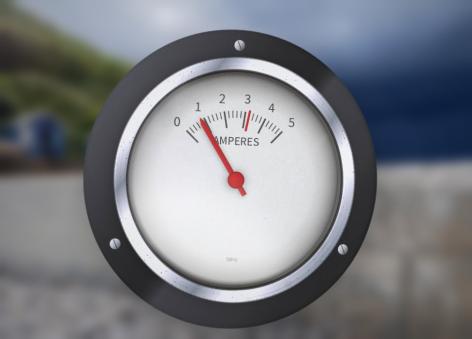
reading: 0.8 A
